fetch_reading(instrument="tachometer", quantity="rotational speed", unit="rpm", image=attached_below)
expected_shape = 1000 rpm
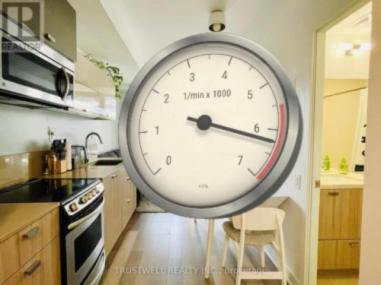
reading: 6250 rpm
